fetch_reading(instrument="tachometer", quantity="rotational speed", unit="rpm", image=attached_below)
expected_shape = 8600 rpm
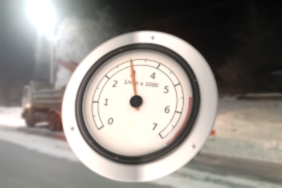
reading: 3000 rpm
